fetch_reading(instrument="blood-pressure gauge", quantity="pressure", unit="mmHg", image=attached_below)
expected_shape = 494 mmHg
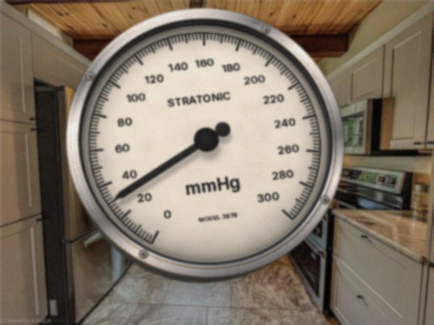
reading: 30 mmHg
